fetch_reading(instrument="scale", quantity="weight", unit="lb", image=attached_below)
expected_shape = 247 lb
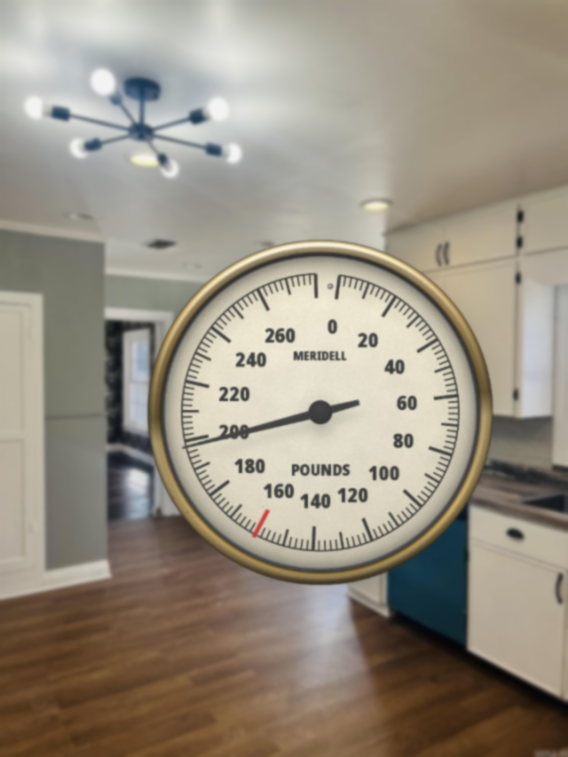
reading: 198 lb
